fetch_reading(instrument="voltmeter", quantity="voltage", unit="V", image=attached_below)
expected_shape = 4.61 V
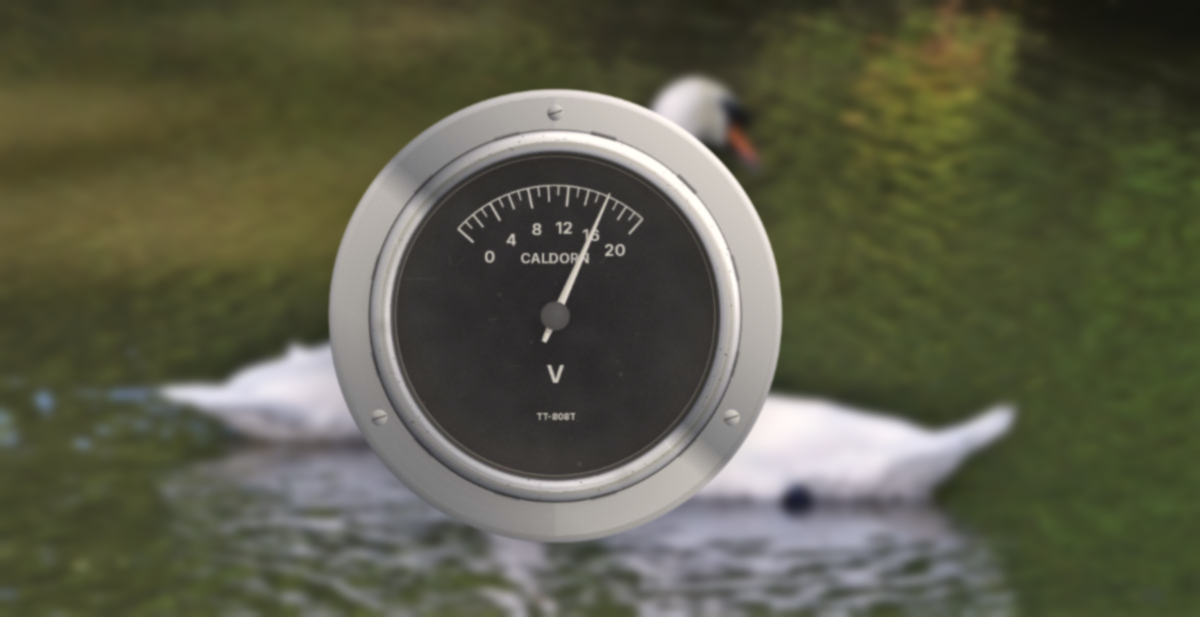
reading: 16 V
